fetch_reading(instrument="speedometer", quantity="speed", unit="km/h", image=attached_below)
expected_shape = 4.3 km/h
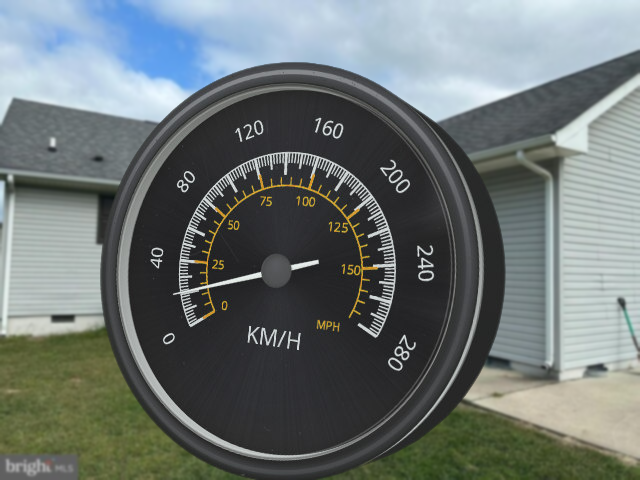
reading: 20 km/h
